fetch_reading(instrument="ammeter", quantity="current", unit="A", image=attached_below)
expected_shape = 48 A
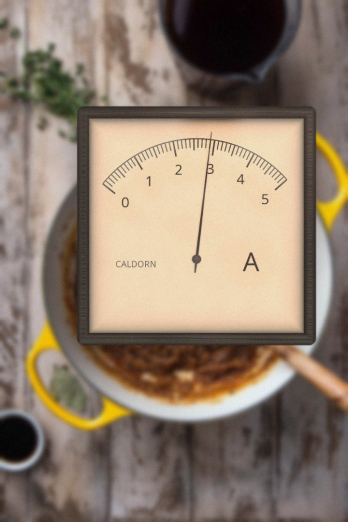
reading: 2.9 A
